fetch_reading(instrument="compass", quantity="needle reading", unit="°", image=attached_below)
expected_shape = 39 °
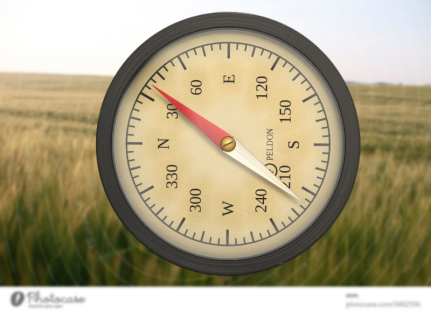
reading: 37.5 °
